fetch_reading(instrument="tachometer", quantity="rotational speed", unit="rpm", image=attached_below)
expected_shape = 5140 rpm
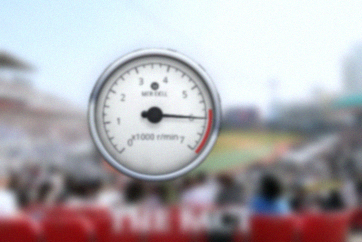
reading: 6000 rpm
